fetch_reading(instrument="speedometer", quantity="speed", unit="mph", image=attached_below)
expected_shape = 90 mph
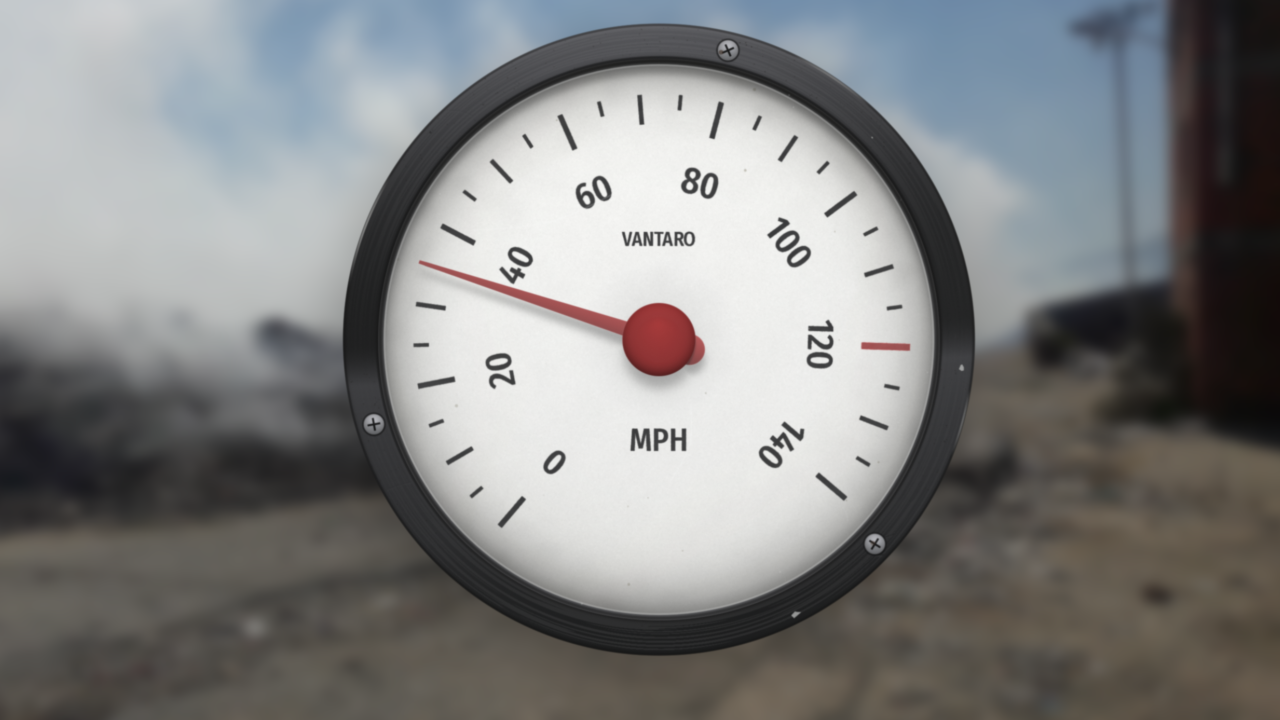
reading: 35 mph
